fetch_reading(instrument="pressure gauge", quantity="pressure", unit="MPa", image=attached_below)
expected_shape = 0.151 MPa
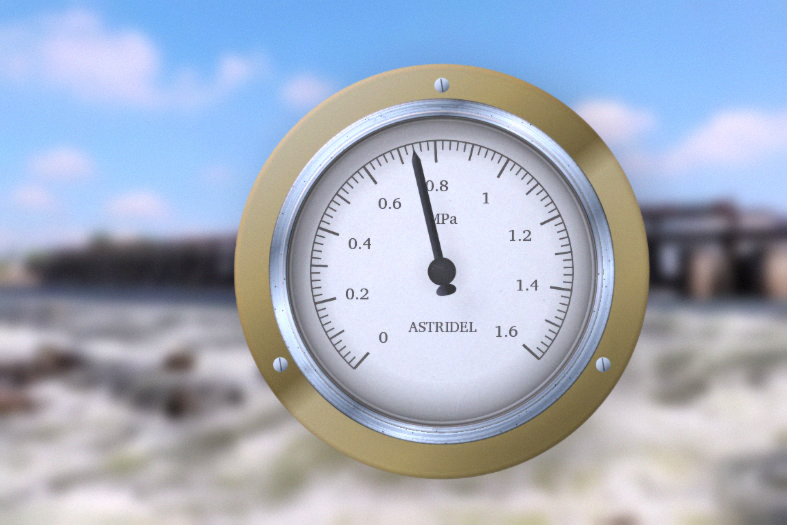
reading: 0.74 MPa
